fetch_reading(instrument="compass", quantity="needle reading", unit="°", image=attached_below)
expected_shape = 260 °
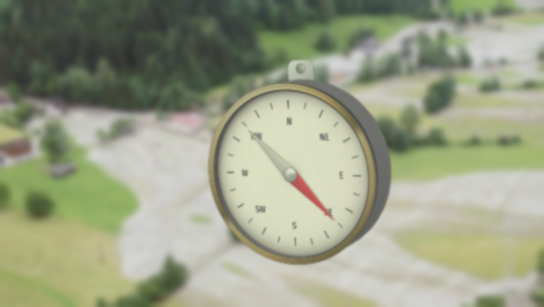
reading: 135 °
